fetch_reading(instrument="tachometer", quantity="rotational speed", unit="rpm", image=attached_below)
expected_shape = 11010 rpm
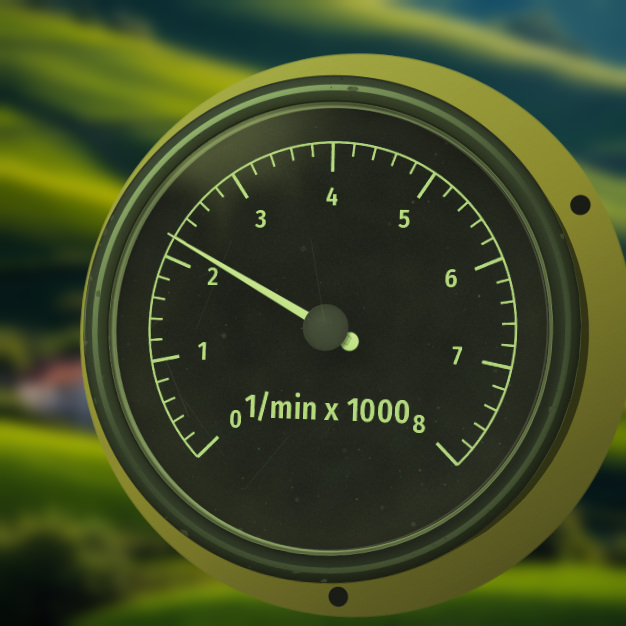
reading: 2200 rpm
